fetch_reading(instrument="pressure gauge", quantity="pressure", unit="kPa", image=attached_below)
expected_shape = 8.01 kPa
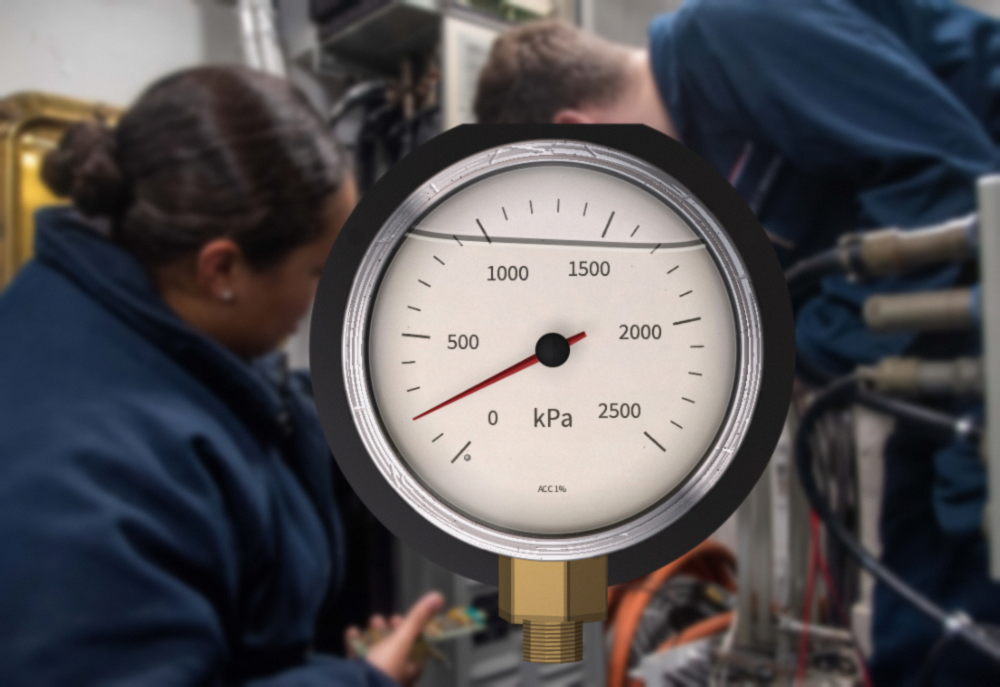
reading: 200 kPa
